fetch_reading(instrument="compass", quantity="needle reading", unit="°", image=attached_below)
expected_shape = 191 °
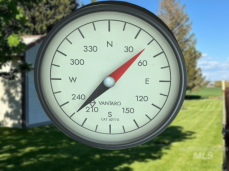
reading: 45 °
